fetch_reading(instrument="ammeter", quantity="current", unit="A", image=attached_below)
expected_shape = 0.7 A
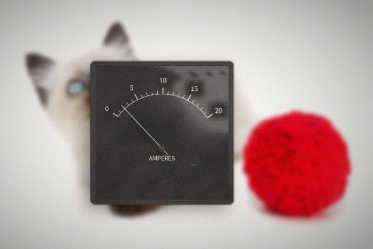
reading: 2 A
